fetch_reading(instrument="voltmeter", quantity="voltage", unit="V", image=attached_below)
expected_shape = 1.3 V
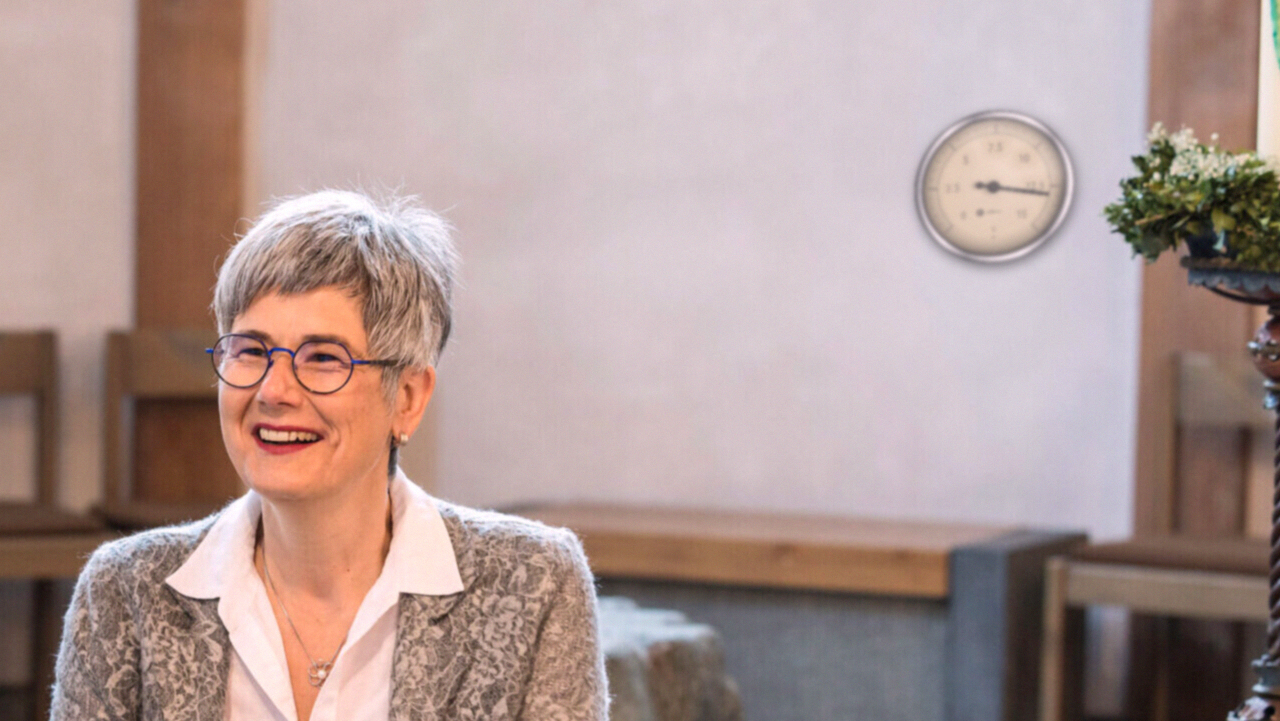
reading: 13 V
